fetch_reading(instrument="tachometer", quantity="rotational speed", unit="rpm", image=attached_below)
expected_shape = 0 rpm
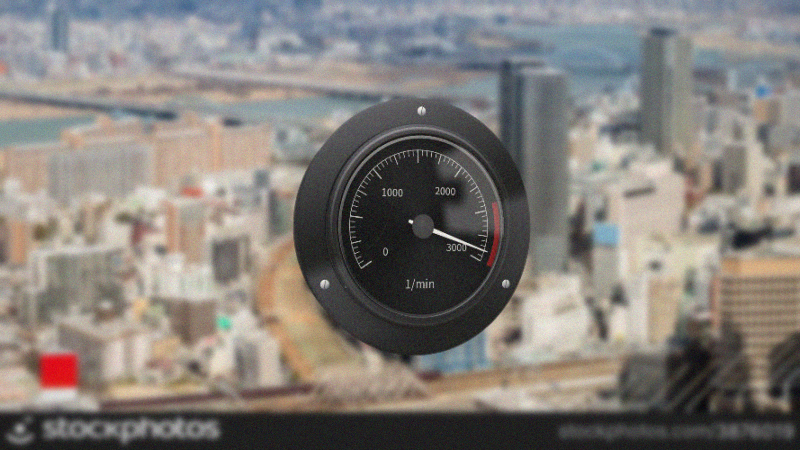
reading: 2900 rpm
